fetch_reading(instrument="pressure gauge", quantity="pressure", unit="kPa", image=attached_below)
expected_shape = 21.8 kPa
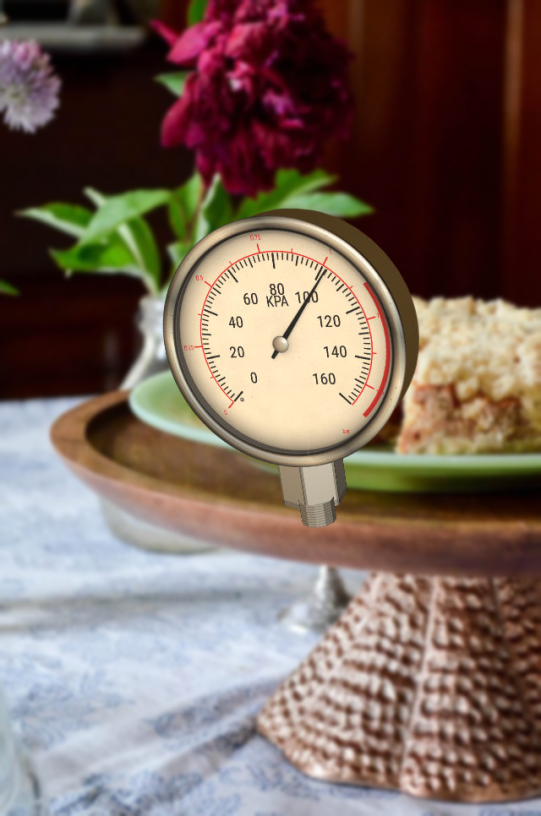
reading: 102 kPa
